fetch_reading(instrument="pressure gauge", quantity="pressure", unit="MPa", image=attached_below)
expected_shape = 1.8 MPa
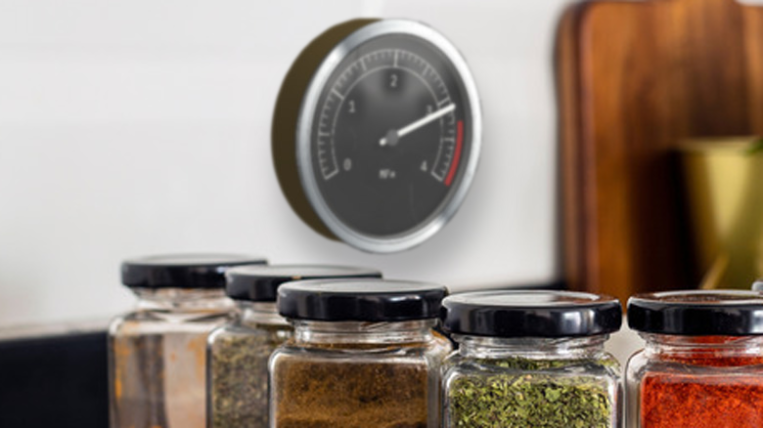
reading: 3.1 MPa
